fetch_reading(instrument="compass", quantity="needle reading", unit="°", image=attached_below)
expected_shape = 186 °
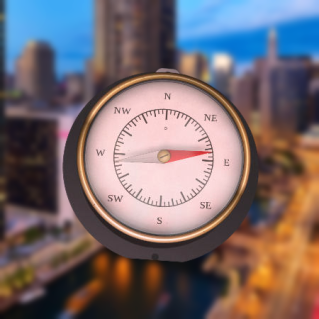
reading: 80 °
